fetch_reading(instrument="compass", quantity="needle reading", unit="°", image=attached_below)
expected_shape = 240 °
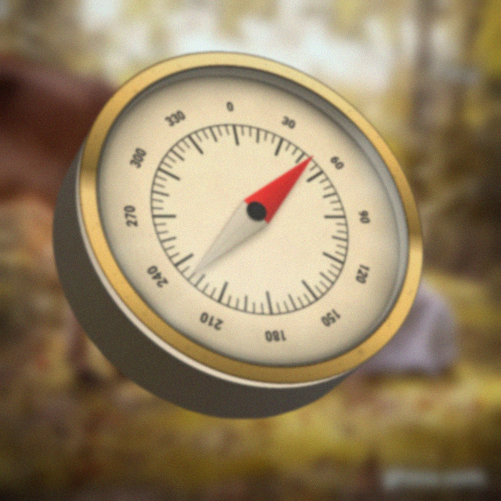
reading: 50 °
